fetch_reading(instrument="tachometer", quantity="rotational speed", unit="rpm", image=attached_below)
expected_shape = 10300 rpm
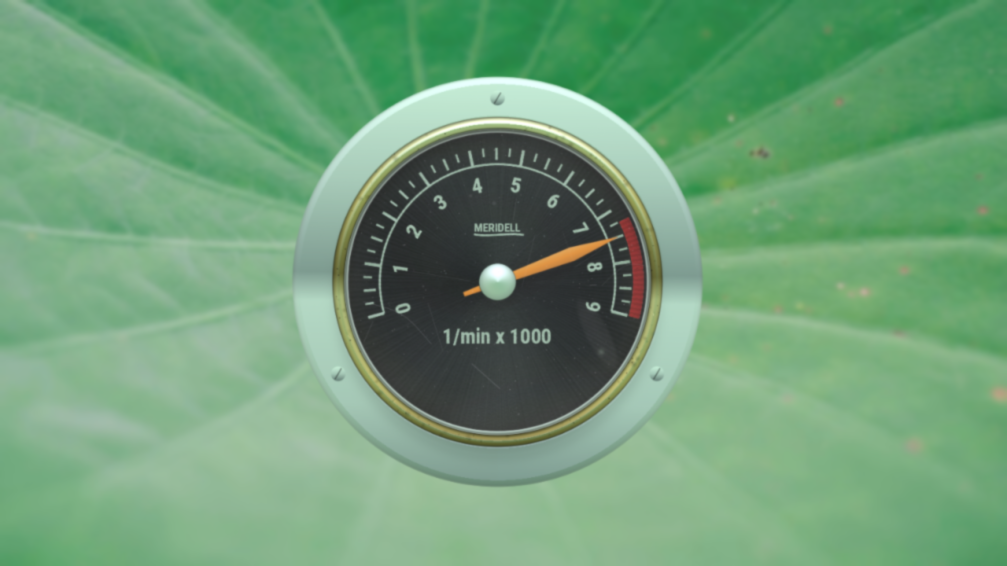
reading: 7500 rpm
